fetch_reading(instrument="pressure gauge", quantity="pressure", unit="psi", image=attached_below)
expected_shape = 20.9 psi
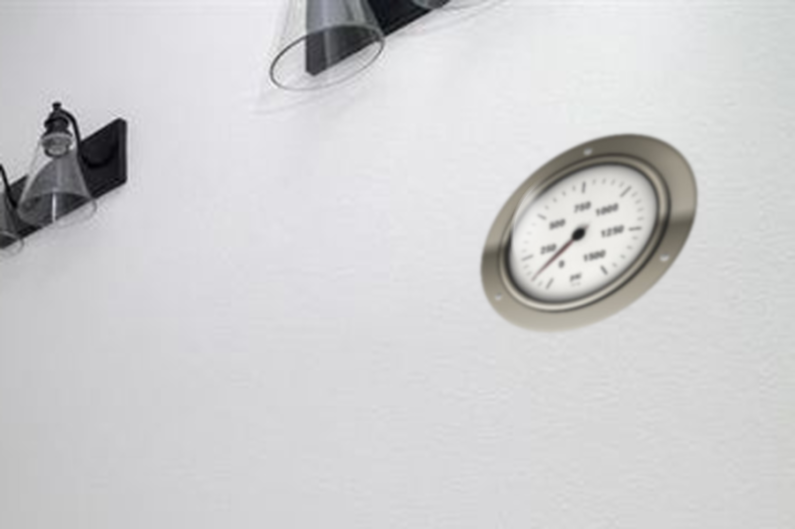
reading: 100 psi
